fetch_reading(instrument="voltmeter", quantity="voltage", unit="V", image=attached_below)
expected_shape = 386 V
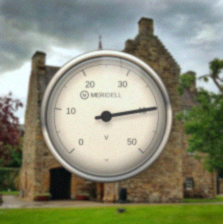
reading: 40 V
